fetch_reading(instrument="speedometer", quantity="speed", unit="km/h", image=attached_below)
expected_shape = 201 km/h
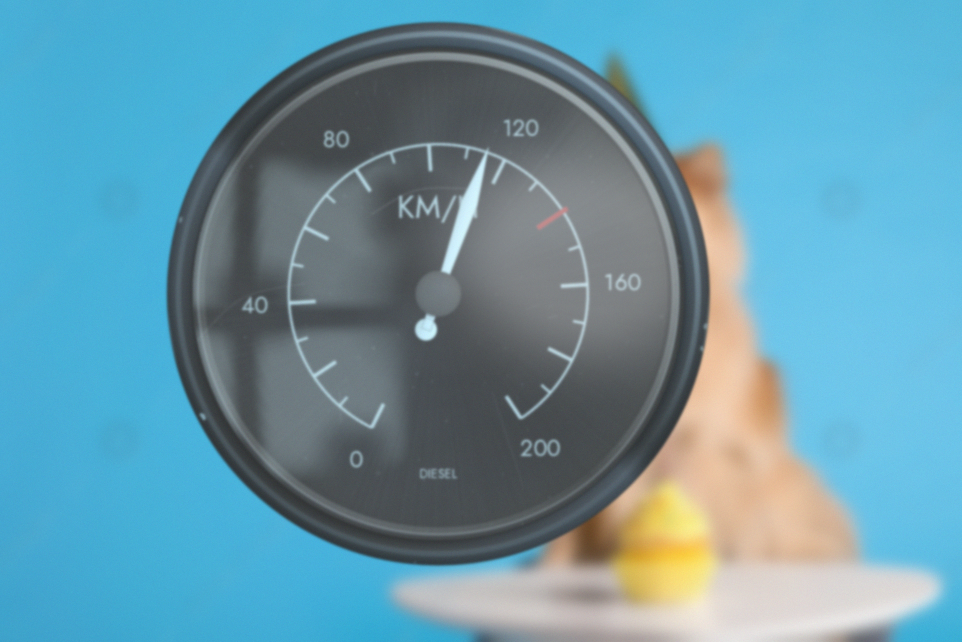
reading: 115 km/h
